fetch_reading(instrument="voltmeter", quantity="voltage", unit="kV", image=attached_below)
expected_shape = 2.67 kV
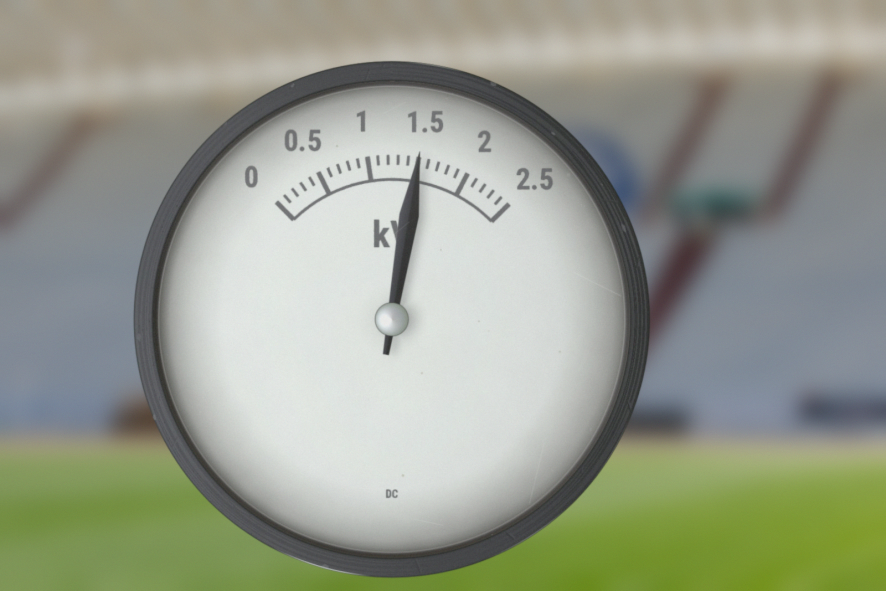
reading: 1.5 kV
